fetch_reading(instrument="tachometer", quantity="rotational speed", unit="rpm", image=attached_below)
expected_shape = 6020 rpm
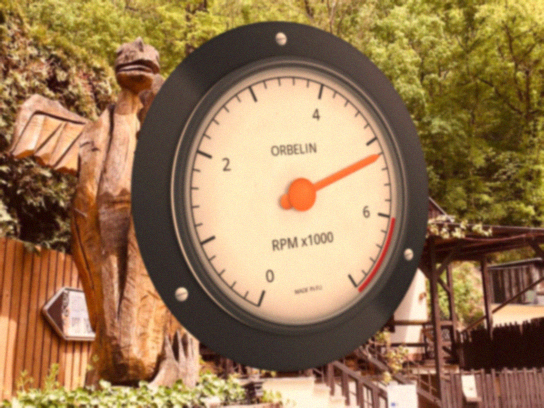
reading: 5200 rpm
